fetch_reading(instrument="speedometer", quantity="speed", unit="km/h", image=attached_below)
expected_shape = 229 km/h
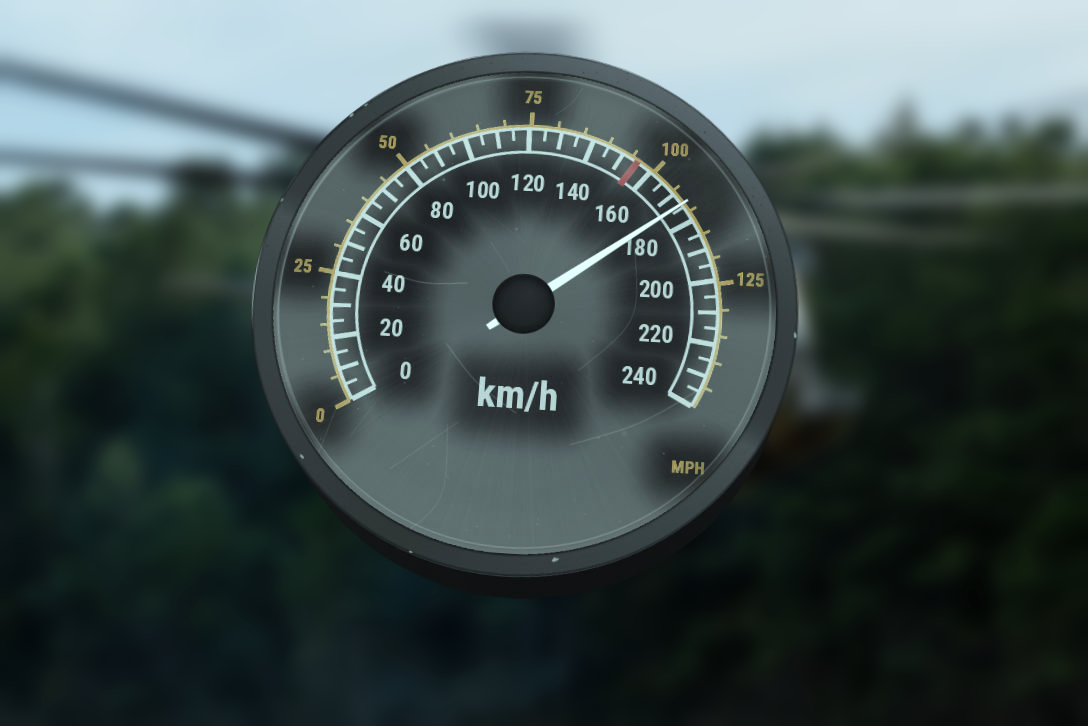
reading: 175 km/h
